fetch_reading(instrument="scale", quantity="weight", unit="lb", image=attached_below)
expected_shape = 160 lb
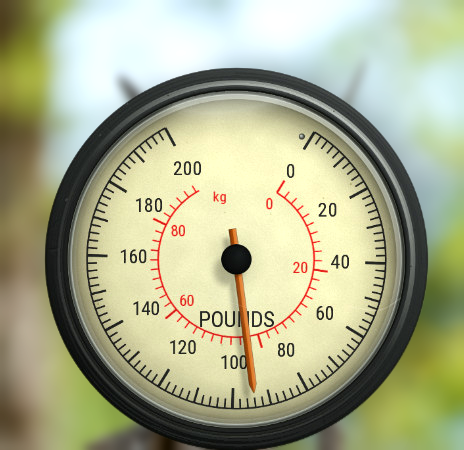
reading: 94 lb
